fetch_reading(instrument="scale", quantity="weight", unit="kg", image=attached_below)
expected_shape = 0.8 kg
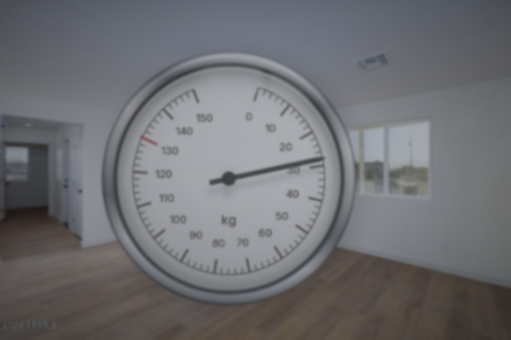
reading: 28 kg
